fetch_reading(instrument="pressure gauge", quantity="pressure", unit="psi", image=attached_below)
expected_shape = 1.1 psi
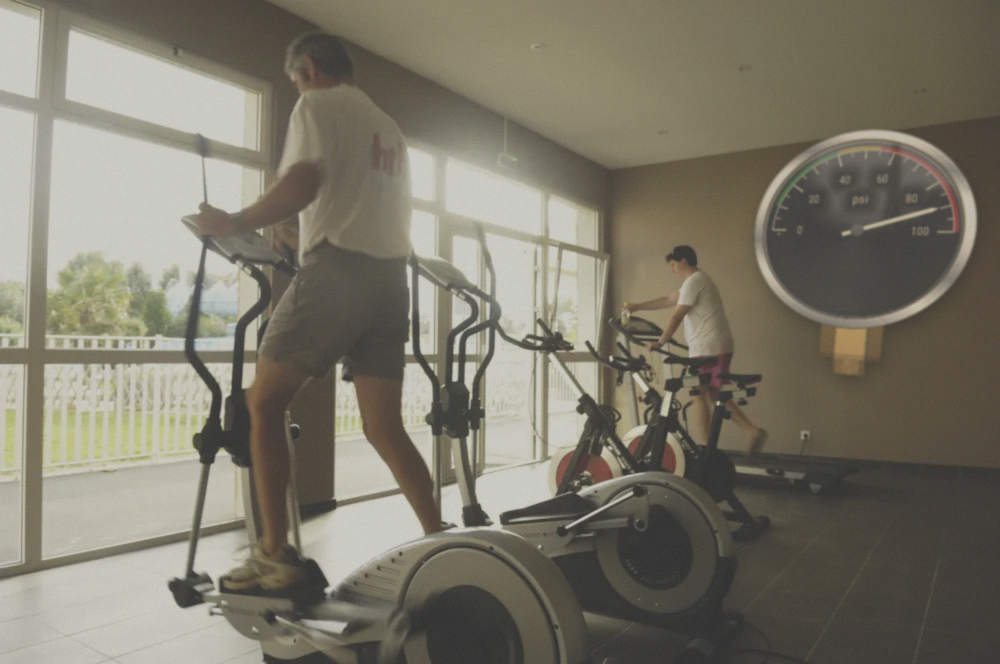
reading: 90 psi
